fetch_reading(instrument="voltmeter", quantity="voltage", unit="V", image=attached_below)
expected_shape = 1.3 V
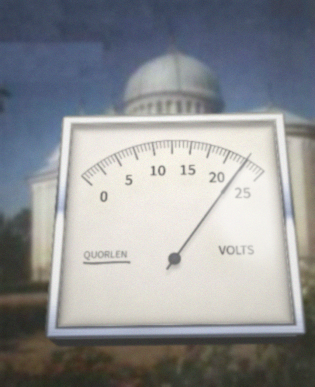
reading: 22.5 V
